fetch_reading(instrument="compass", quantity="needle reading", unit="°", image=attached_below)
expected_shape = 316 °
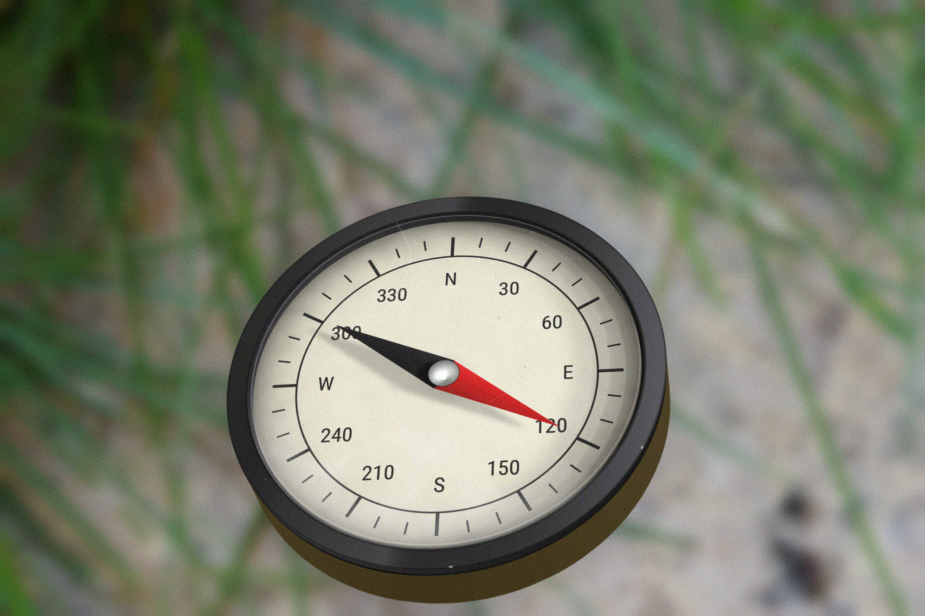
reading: 120 °
